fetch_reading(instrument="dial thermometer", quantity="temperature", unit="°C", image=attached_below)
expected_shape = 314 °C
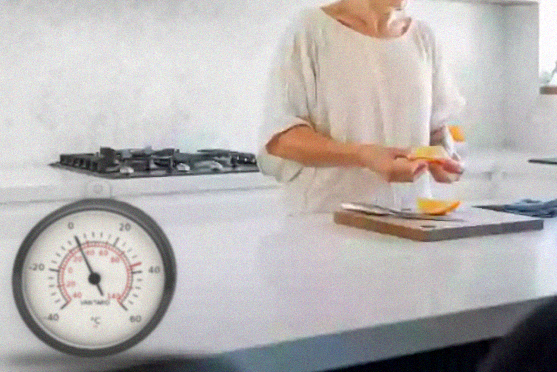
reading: 0 °C
